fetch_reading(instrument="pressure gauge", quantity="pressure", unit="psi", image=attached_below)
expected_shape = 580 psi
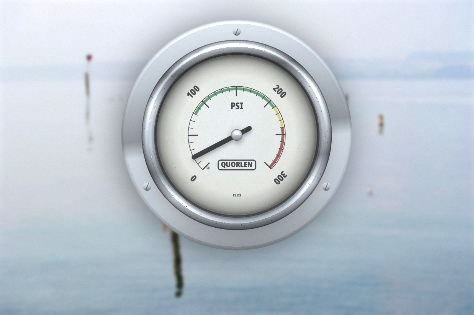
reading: 20 psi
